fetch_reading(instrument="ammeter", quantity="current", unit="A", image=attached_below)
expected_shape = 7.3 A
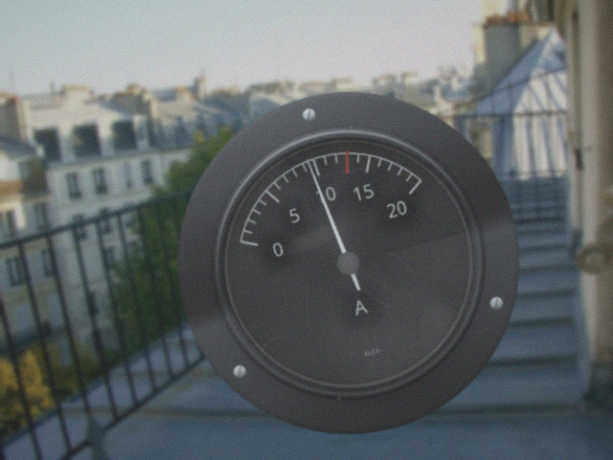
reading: 9.5 A
